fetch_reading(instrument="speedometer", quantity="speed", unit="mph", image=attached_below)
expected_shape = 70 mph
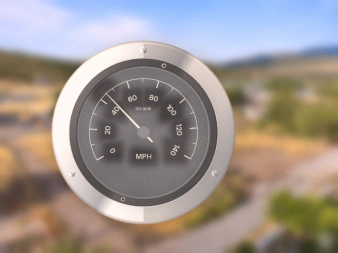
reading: 45 mph
